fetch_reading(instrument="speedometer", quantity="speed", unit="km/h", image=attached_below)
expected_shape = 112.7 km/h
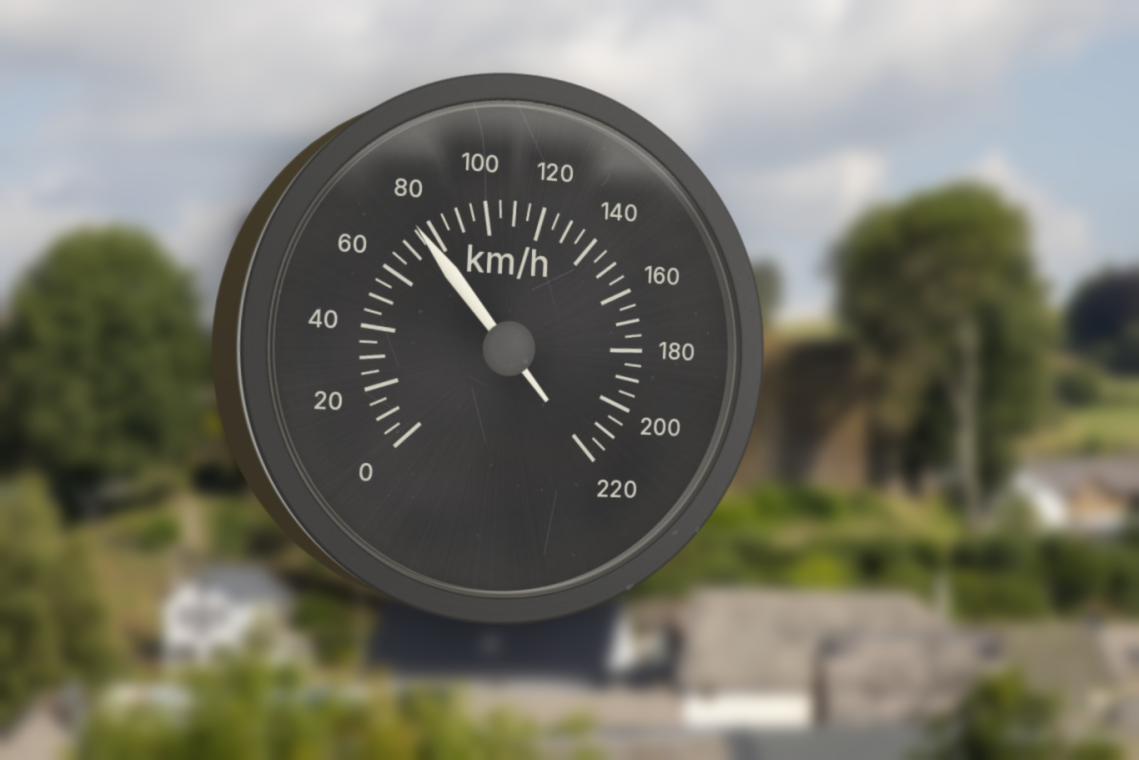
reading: 75 km/h
